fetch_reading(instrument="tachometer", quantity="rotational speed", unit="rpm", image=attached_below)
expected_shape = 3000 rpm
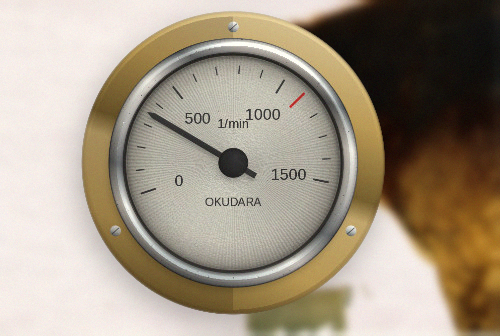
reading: 350 rpm
